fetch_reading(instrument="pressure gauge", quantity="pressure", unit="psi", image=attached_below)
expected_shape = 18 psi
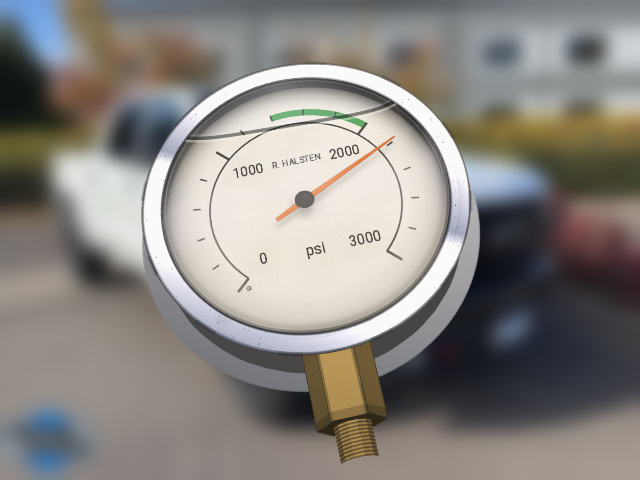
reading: 2200 psi
